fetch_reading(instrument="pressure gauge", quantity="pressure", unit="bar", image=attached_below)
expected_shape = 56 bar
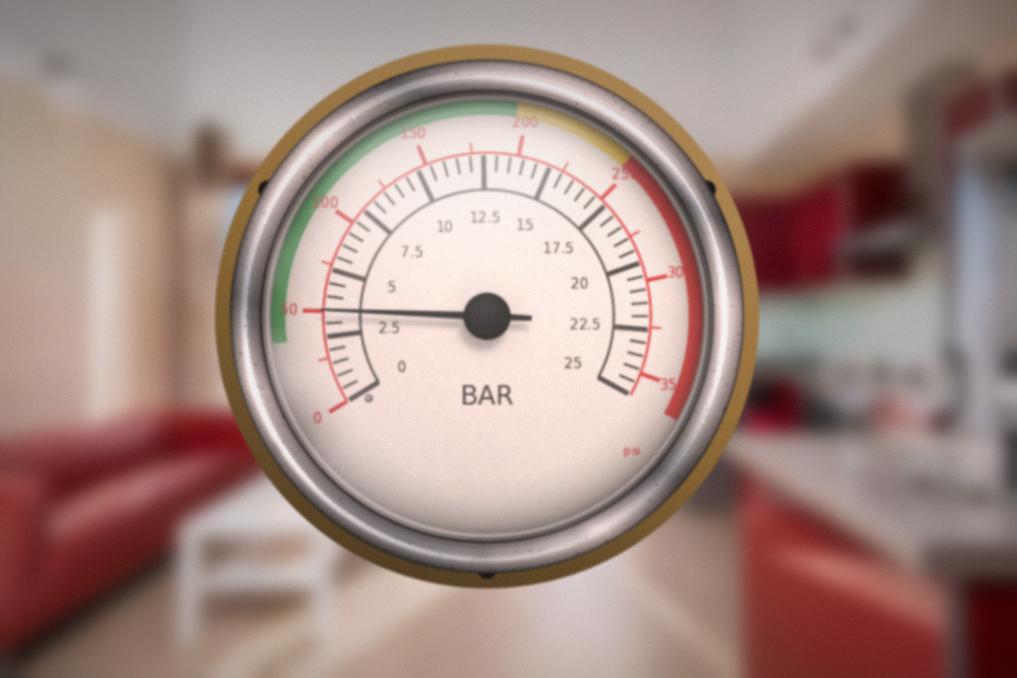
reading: 3.5 bar
